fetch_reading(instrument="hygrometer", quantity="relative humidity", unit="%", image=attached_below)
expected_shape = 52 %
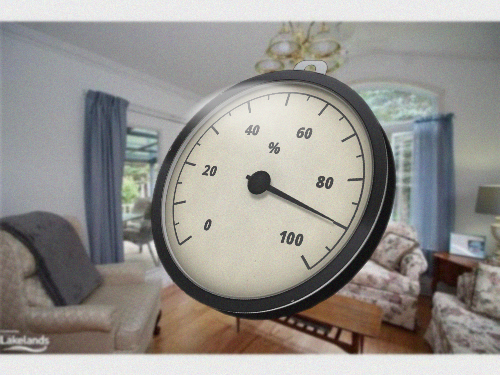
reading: 90 %
